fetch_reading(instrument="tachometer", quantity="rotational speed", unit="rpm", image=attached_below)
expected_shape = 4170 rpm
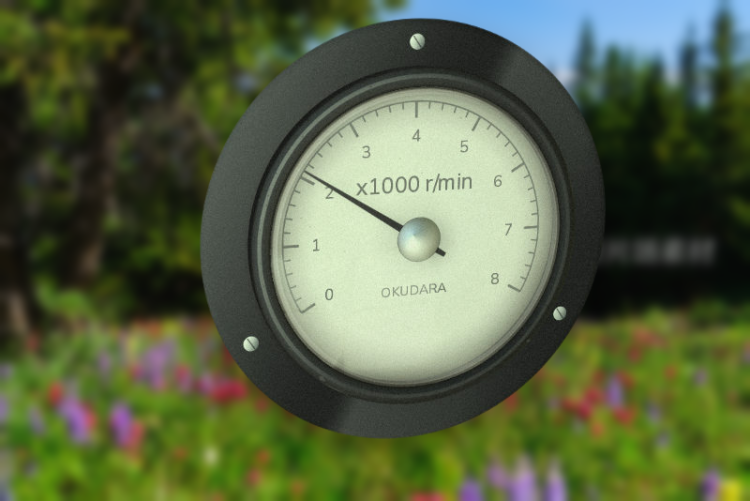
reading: 2100 rpm
